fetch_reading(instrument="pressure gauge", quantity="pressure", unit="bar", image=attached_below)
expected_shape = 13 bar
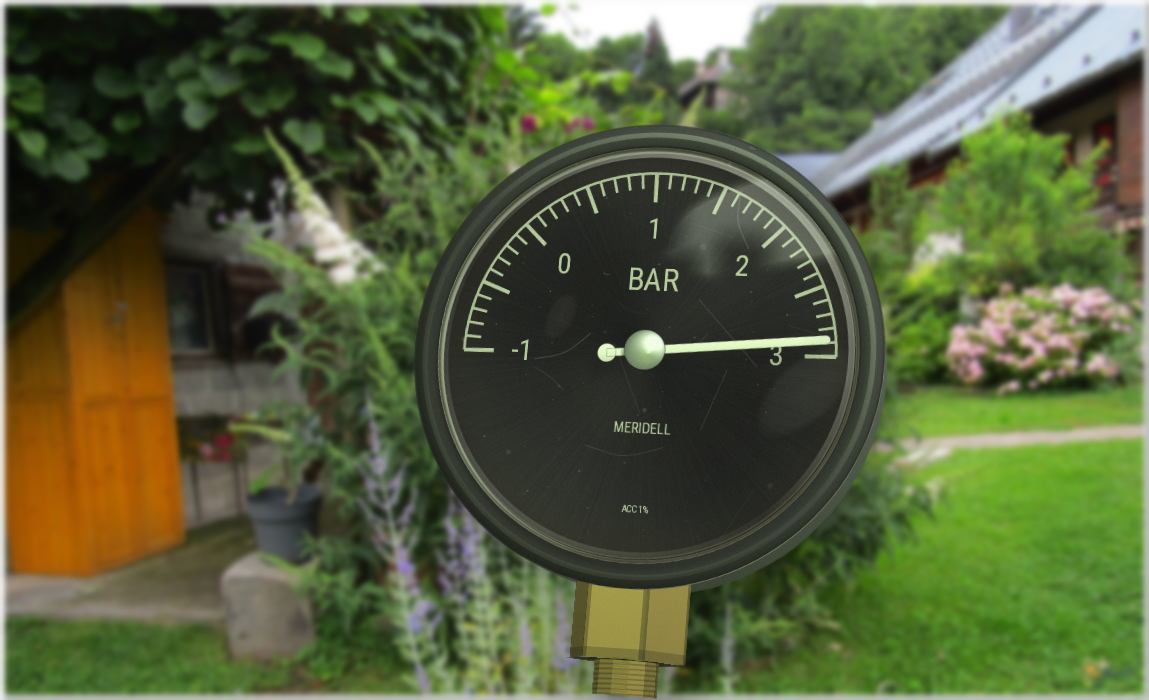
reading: 2.9 bar
